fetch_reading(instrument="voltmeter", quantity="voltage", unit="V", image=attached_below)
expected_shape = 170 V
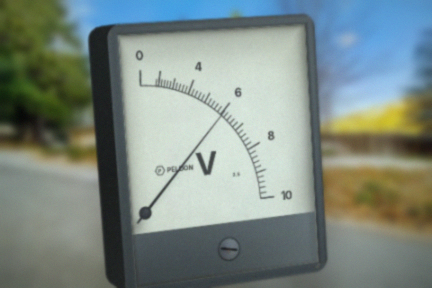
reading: 6 V
